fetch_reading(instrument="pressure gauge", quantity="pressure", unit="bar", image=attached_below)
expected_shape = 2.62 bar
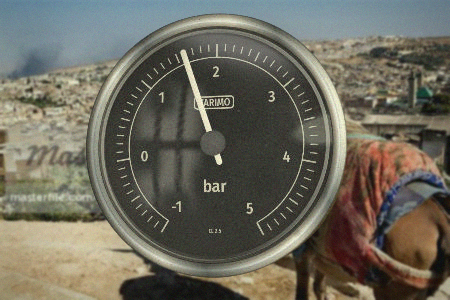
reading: 1.6 bar
